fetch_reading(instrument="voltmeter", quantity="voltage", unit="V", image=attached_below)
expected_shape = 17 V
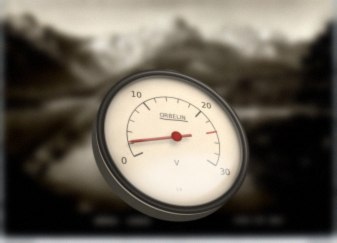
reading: 2 V
